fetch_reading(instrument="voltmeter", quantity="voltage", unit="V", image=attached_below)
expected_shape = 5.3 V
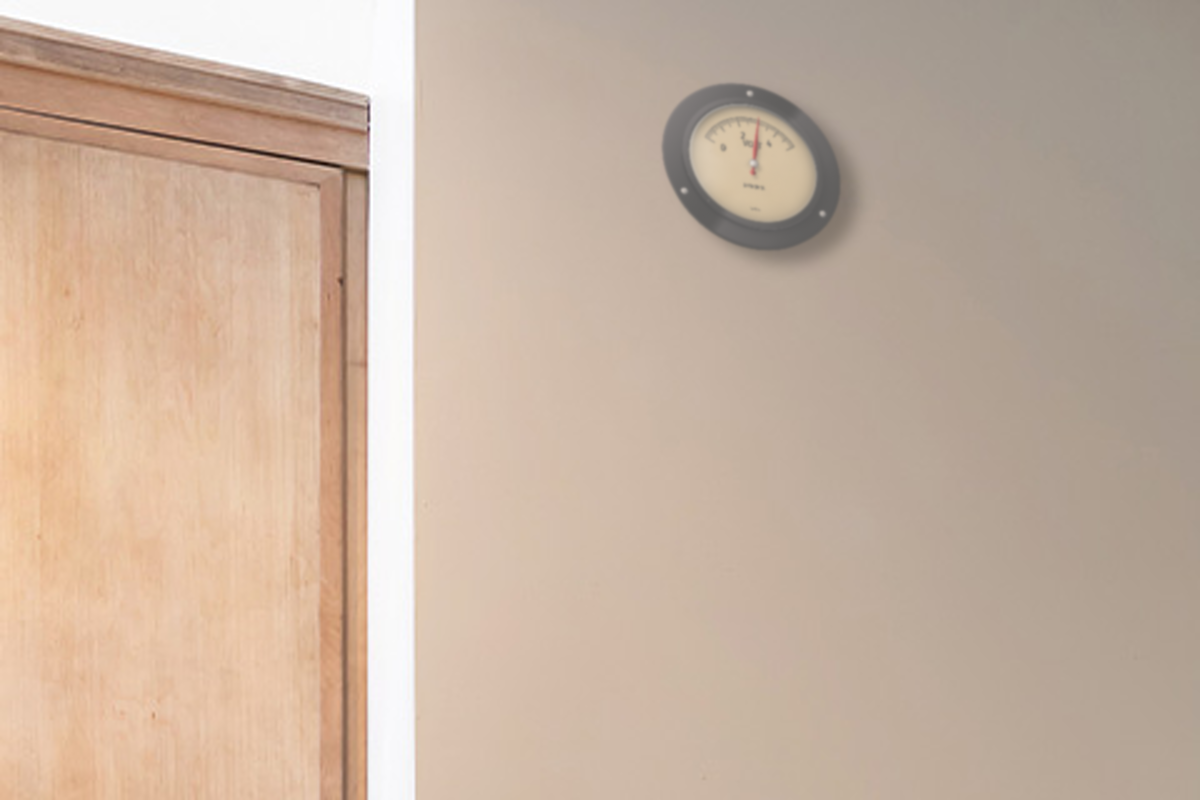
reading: 3 V
